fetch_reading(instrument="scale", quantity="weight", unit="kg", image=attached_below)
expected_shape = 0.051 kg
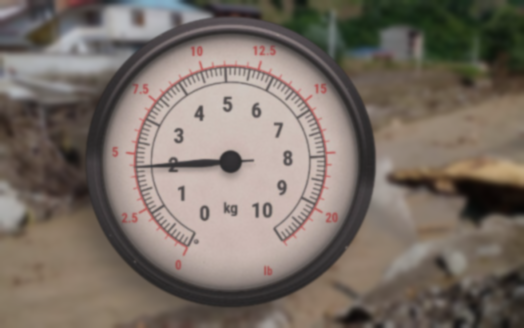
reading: 2 kg
